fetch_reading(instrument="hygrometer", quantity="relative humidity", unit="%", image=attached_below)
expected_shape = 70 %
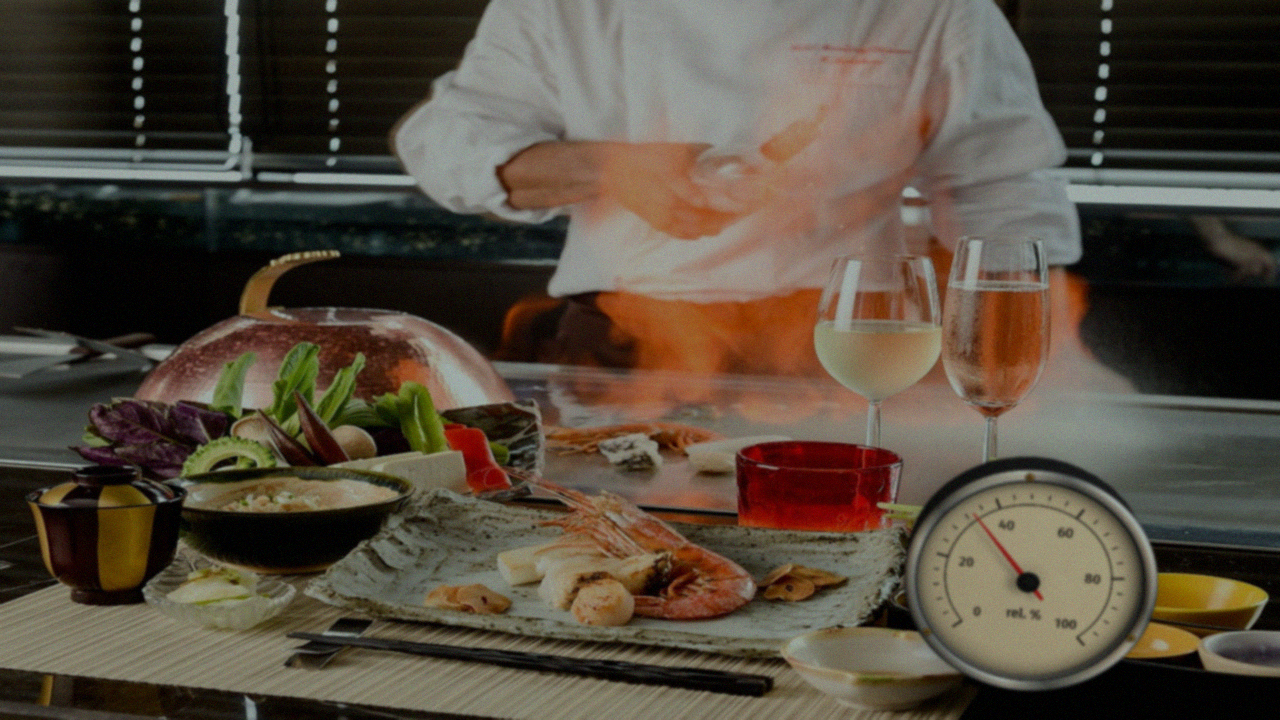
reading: 34 %
